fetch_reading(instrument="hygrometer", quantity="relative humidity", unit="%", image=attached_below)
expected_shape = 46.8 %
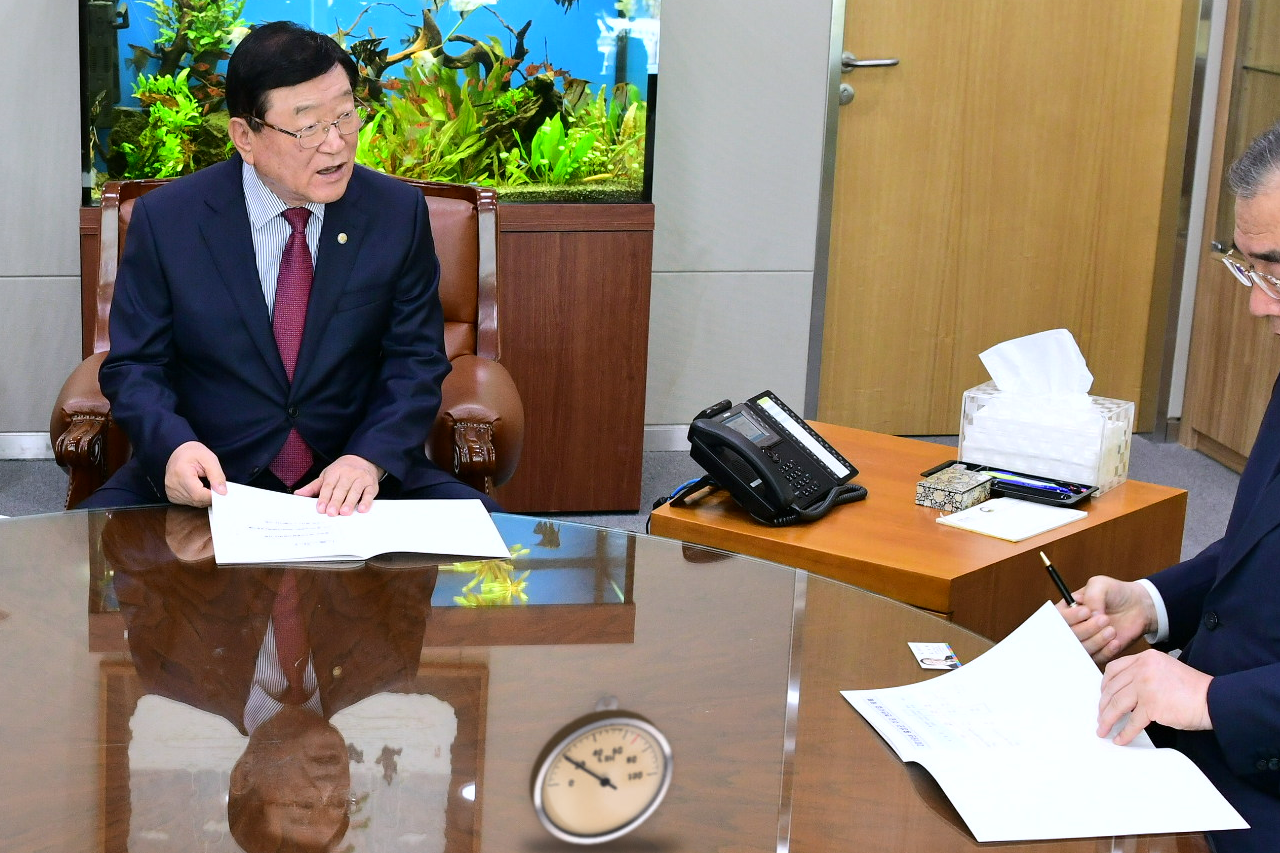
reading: 20 %
